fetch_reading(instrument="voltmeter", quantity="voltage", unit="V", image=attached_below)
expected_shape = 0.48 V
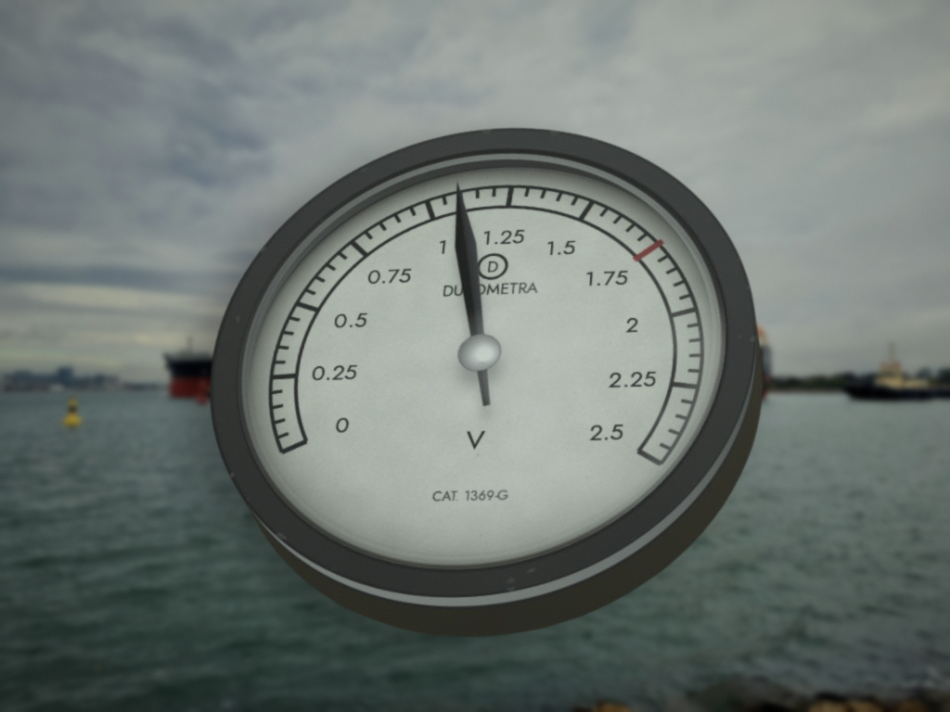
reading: 1.1 V
